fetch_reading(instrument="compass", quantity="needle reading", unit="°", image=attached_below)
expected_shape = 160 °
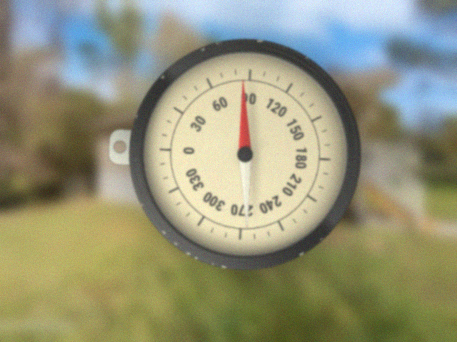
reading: 85 °
